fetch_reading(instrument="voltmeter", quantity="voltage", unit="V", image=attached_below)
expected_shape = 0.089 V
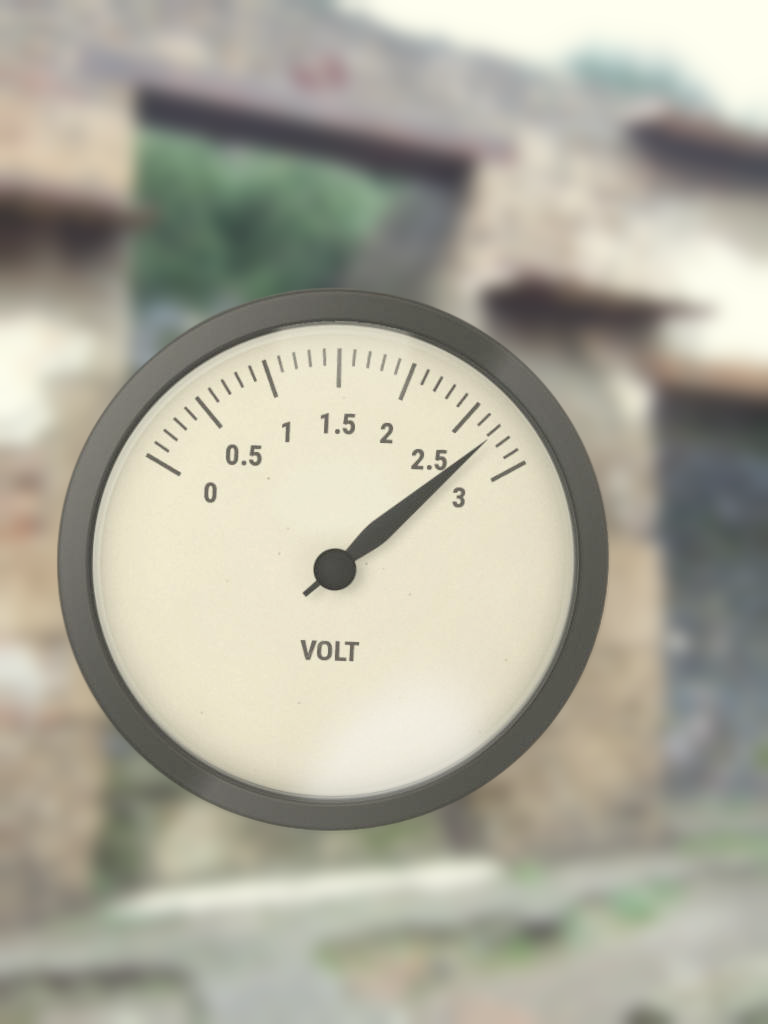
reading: 2.7 V
